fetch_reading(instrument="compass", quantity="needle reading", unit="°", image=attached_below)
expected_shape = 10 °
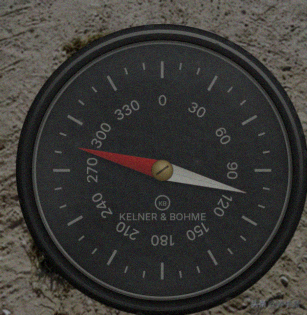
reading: 285 °
